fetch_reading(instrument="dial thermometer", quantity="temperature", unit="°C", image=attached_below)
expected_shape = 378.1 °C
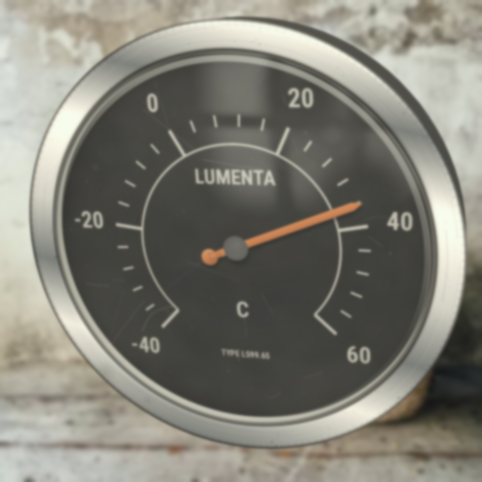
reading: 36 °C
